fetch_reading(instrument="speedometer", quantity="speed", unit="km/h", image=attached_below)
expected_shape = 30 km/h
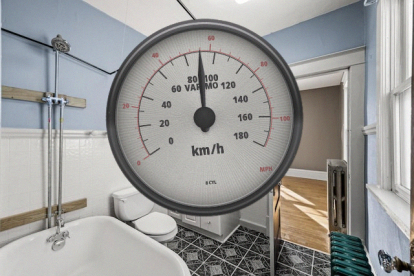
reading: 90 km/h
